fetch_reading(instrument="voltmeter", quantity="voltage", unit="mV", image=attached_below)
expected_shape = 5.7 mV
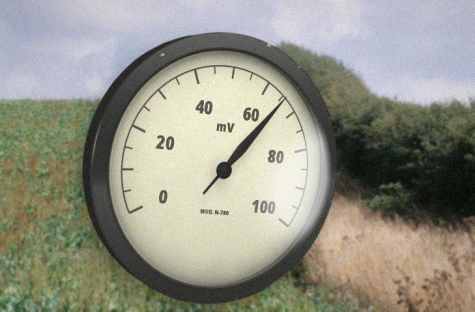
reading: 65 mV
